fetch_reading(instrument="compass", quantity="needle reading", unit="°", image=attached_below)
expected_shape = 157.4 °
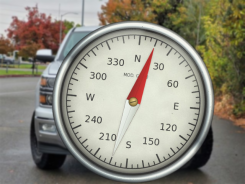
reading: 15 °
